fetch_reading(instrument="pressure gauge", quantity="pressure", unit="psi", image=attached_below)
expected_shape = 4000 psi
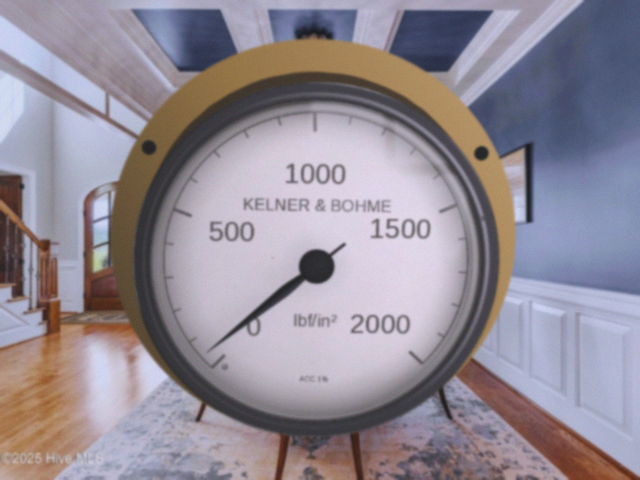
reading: 50 psi
